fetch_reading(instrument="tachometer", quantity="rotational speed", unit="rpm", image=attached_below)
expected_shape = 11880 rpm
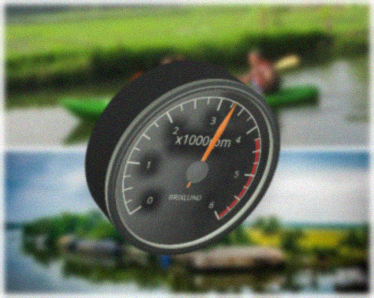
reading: 3250 rpm
